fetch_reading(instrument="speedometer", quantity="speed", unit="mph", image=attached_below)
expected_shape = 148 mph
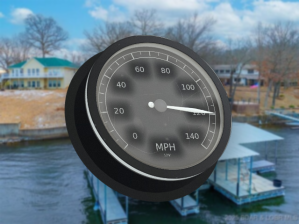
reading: 120 mph
